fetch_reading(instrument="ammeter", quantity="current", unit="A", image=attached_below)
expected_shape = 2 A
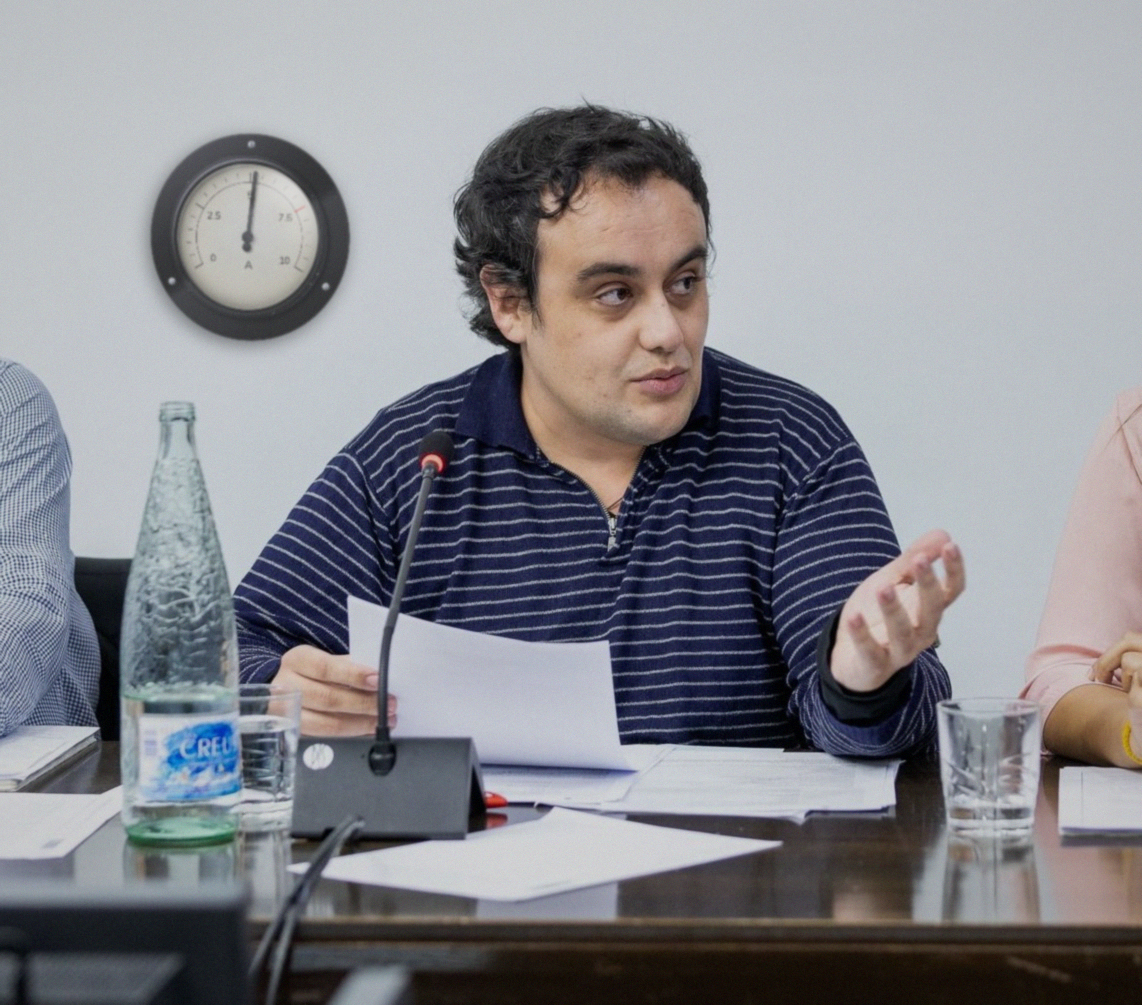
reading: 5.25 A
